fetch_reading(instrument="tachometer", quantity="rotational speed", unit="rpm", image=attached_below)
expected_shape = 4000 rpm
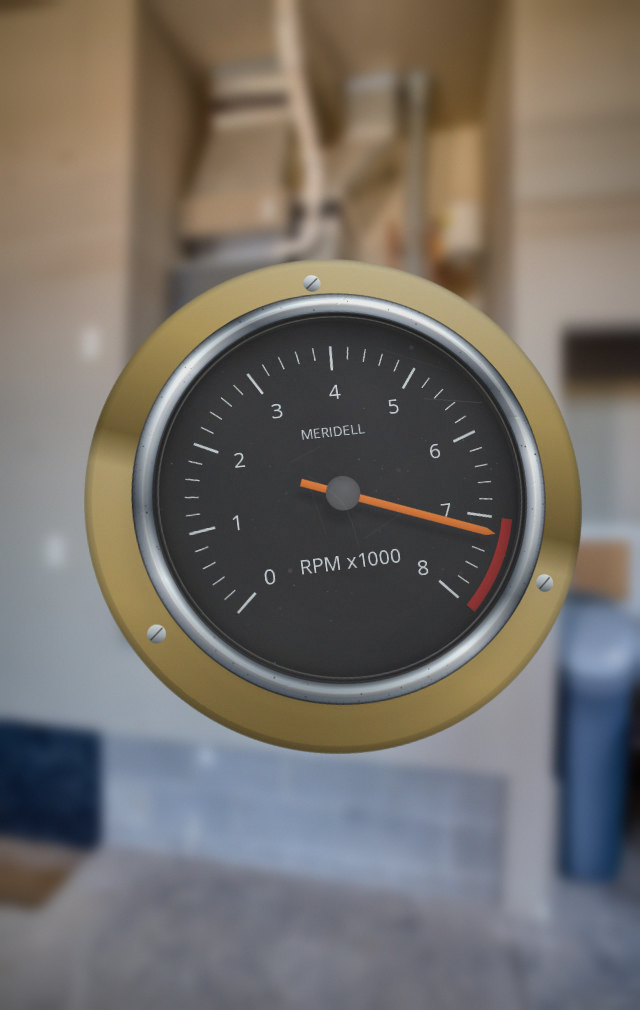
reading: 7200 rpm
